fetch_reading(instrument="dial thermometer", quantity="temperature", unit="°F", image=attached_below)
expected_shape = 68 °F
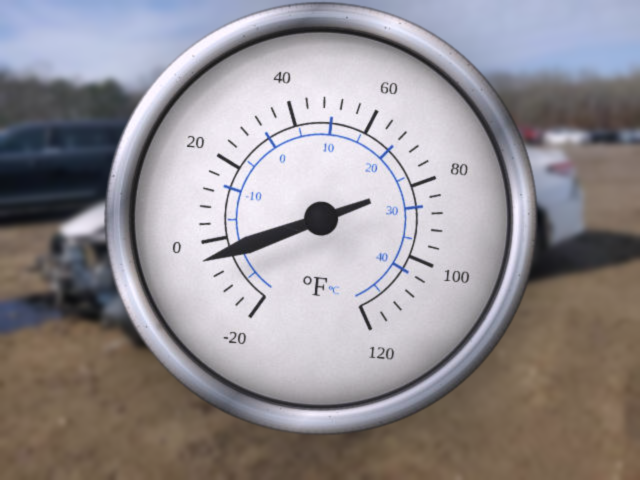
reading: -4 °F
